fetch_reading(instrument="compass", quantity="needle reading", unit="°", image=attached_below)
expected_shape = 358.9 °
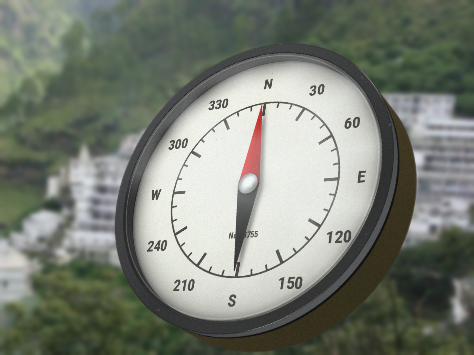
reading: 0 °
